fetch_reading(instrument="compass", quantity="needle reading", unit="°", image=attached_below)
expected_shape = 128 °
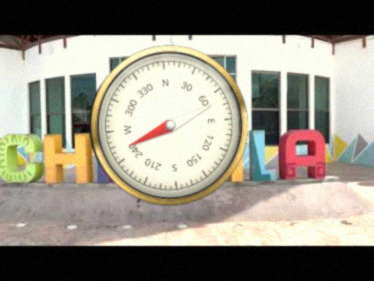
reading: 250 °
